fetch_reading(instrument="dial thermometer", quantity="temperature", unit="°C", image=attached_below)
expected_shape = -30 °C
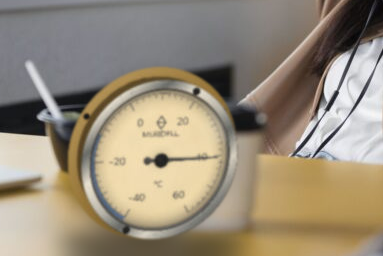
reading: 40 °C
